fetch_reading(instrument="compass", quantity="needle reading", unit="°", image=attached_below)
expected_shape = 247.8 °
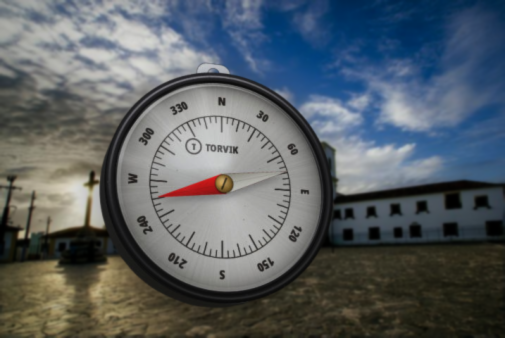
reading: 255 °
